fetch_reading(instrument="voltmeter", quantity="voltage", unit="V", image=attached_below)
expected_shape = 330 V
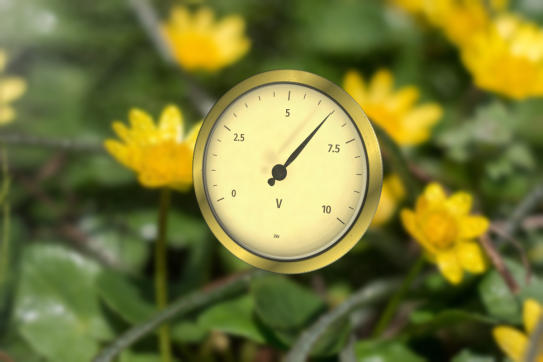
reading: 6.5 V
